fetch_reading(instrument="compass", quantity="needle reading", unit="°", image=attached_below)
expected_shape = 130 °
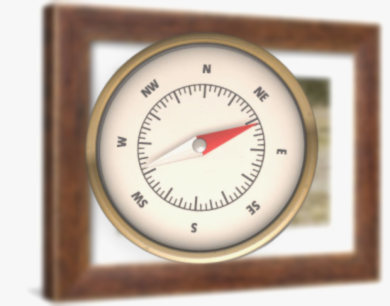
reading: 65 °
